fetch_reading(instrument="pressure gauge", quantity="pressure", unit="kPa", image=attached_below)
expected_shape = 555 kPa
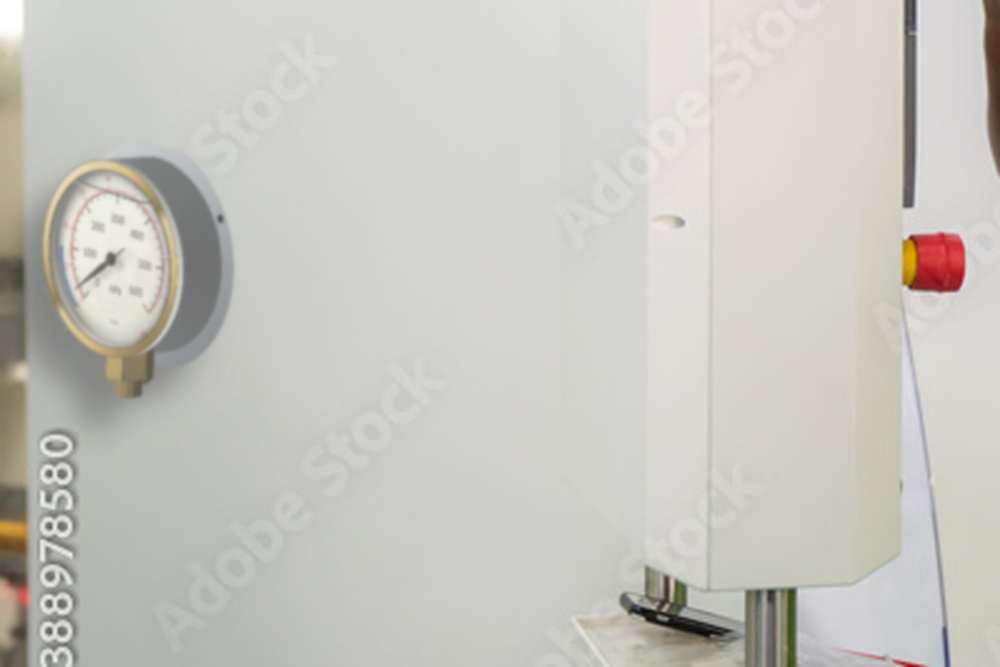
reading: 20 kPa
